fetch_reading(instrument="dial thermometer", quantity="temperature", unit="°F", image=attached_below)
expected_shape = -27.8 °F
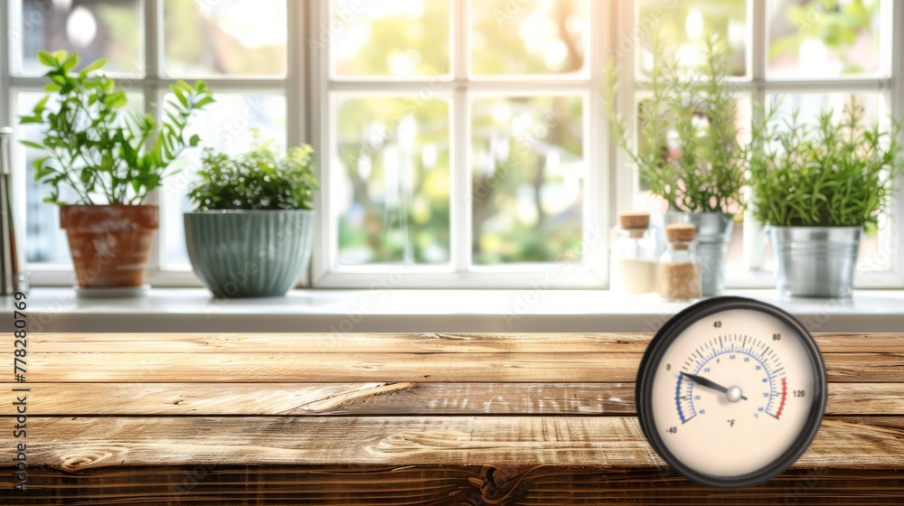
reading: 0 °F
